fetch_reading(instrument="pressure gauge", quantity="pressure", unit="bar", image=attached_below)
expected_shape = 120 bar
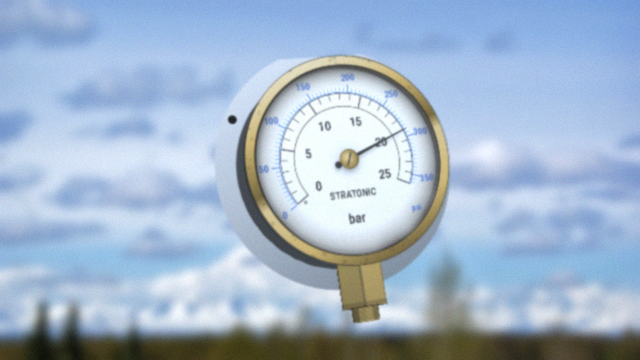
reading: 20 bar
